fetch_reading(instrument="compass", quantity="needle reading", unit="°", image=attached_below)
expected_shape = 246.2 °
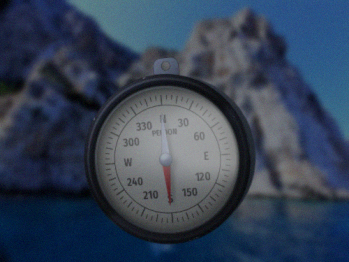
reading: 180 °
